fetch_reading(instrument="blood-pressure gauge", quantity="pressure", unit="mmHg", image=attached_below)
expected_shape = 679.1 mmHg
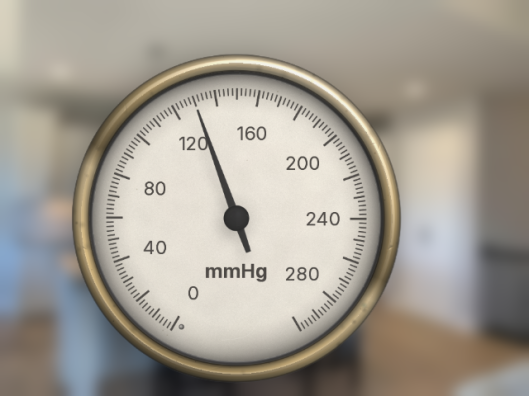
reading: 130 mmHg
